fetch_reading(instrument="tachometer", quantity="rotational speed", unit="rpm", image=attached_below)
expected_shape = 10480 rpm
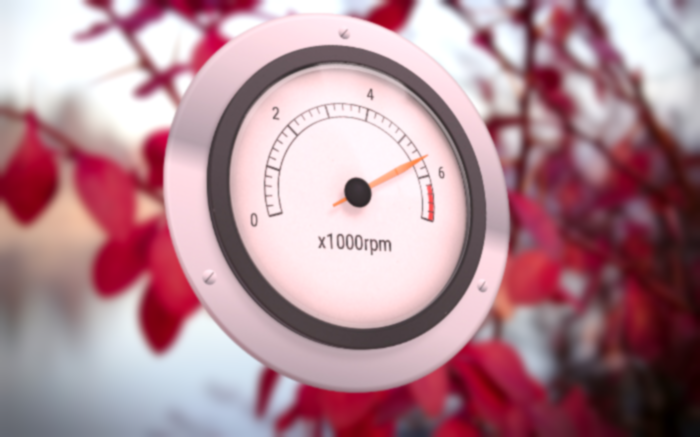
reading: 5600 rpm
